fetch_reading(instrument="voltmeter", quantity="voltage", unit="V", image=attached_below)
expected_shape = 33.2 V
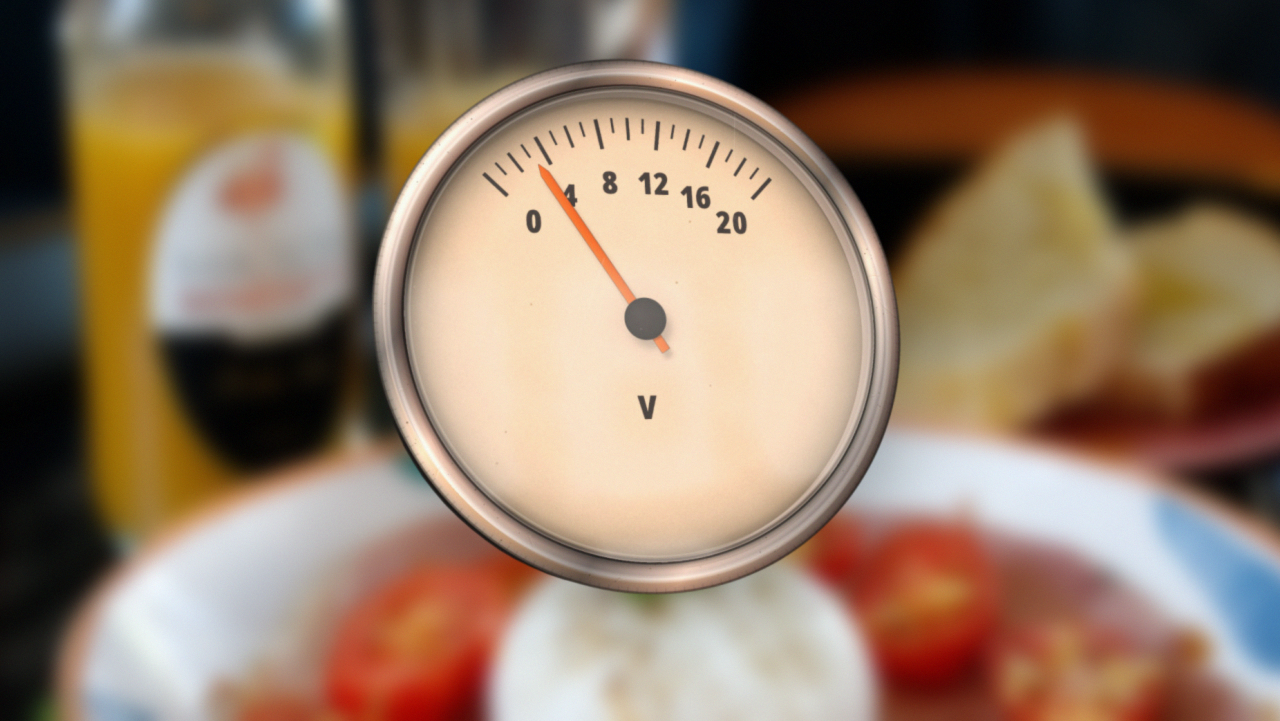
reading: 3 V
